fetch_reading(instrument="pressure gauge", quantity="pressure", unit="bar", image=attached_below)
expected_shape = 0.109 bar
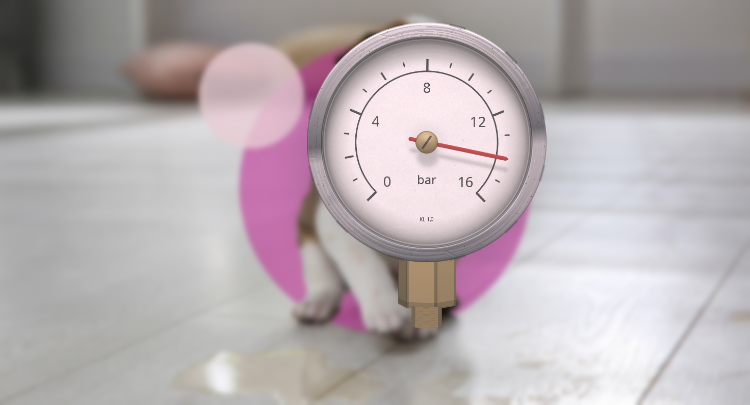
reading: 14 bar
